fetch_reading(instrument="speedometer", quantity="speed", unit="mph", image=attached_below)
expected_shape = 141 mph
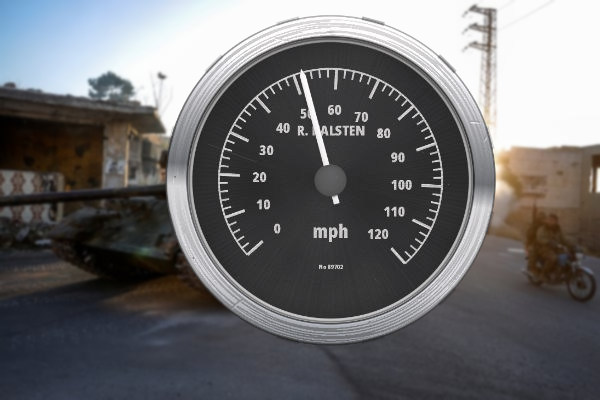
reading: 52 mph
